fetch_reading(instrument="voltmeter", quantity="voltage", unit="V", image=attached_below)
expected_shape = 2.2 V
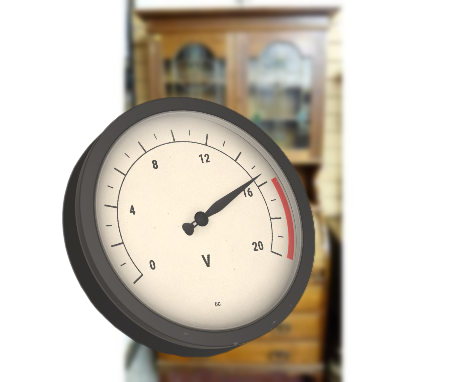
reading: 15.5 V
